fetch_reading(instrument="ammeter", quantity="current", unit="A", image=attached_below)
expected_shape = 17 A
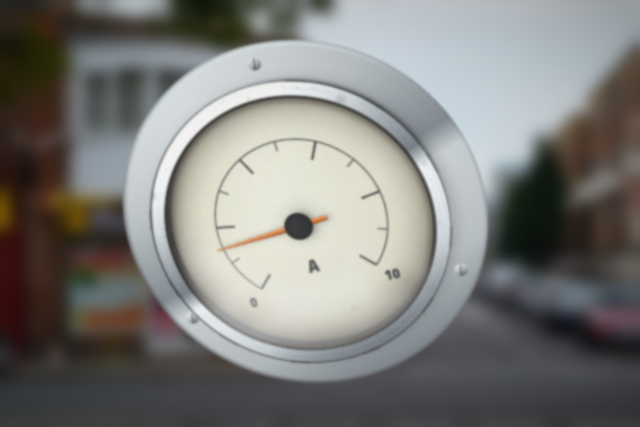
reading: 1.5 A
